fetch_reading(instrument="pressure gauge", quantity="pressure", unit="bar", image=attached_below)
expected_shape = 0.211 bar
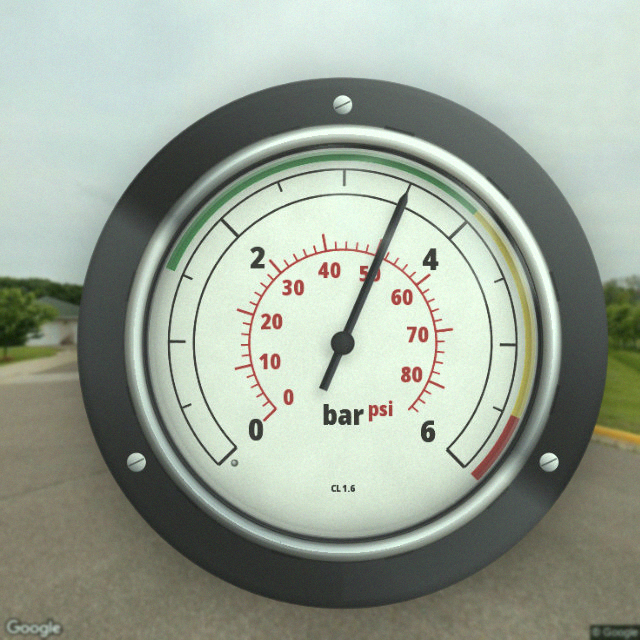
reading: 3.5 bar
